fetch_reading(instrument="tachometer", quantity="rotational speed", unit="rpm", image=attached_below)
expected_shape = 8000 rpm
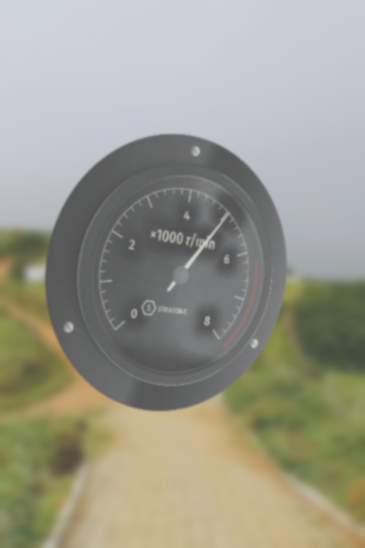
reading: 5000 rpm
